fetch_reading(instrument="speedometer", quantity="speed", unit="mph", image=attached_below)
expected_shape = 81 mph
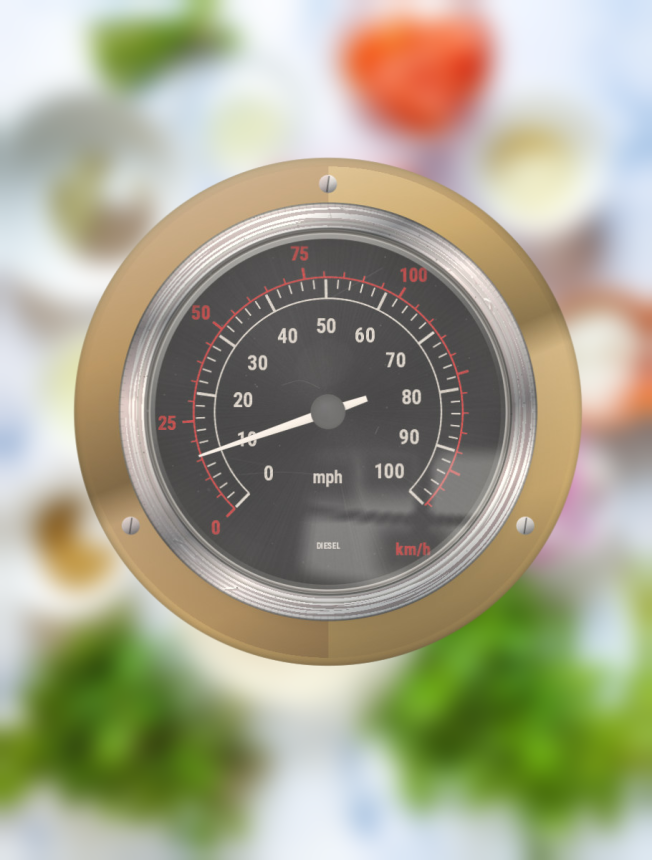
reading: 10 mph
